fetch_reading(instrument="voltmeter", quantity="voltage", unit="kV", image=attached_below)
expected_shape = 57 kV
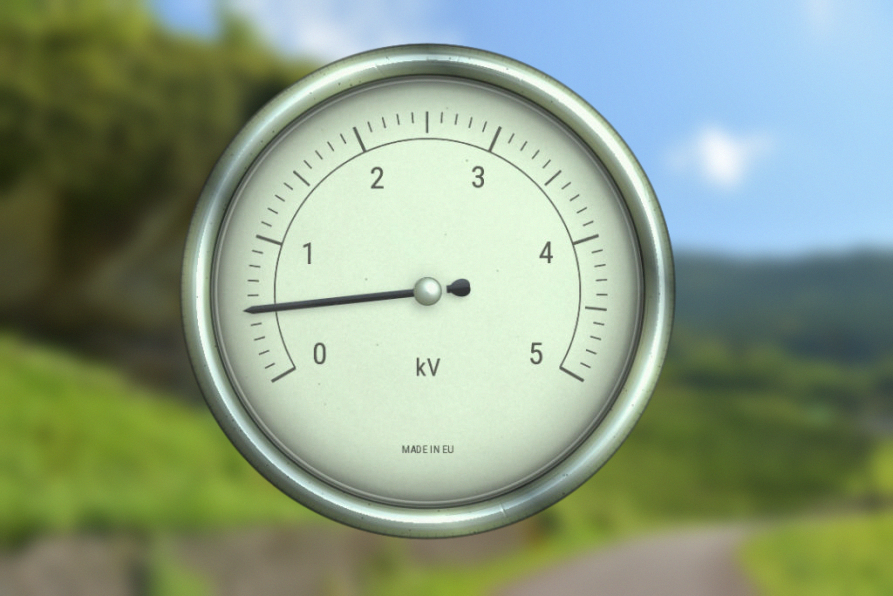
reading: 0.5 kV
